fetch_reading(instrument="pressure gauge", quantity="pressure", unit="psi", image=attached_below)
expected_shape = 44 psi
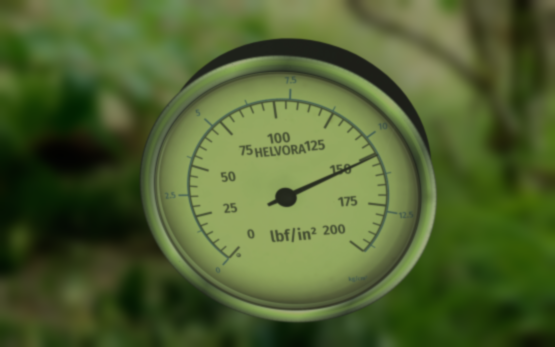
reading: 150 psi
